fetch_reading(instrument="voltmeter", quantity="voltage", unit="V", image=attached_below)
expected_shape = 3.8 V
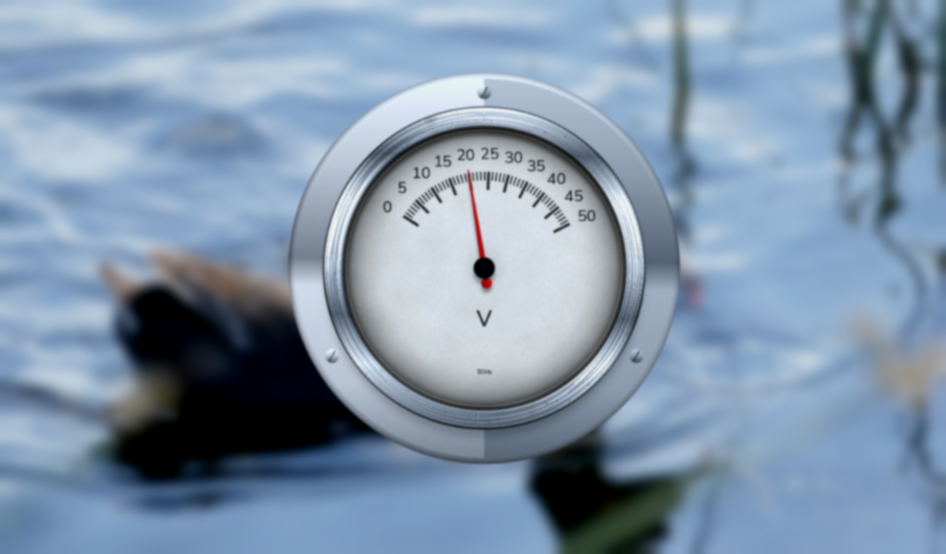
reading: 20 V
